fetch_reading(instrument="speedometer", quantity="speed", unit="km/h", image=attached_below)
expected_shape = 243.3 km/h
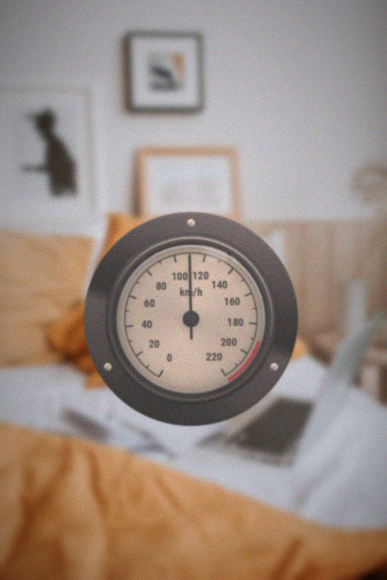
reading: 110 km/h
